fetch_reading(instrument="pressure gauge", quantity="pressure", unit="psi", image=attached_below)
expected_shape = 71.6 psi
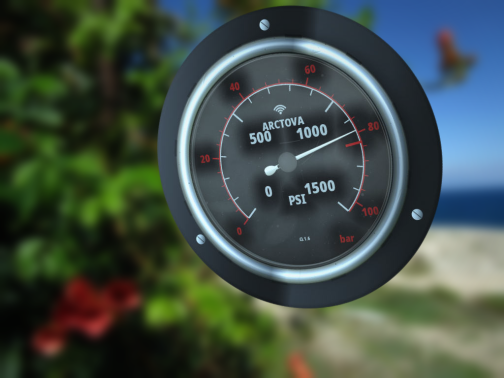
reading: 1150 psi
